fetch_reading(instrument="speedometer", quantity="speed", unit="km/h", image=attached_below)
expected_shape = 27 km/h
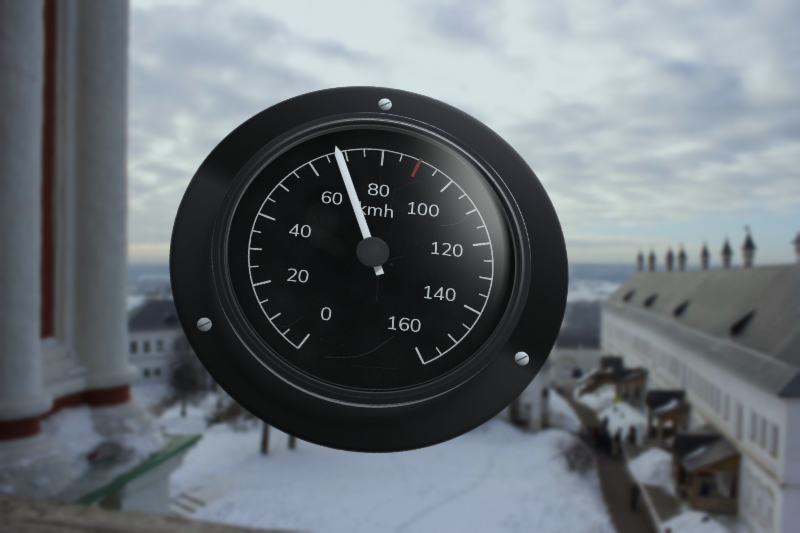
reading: 67.5 km/h
